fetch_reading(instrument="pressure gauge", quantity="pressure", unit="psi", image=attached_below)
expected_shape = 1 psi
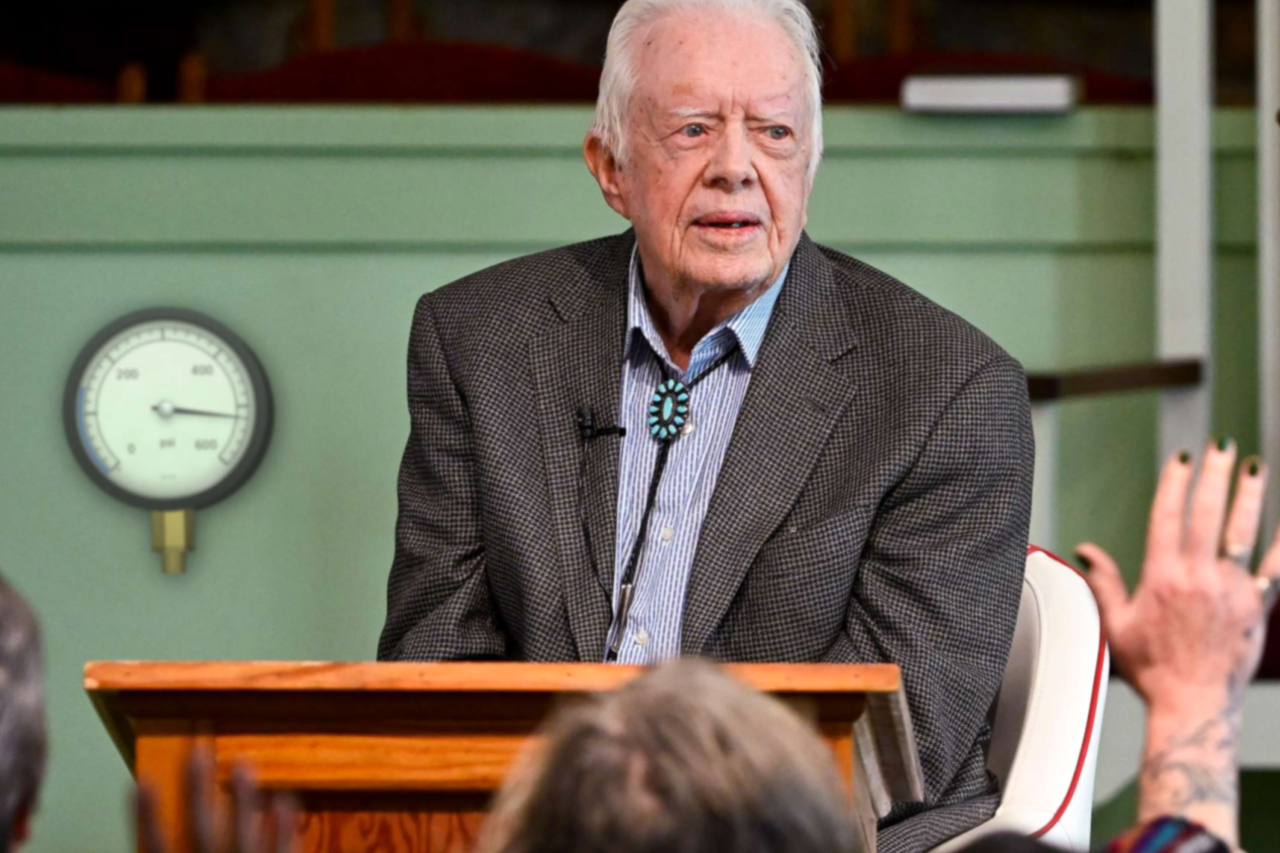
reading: 520 psi
